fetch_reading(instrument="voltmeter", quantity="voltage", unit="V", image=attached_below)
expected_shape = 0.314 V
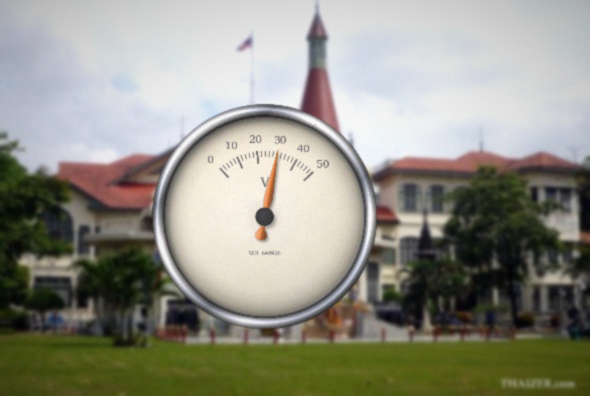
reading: 30 V
